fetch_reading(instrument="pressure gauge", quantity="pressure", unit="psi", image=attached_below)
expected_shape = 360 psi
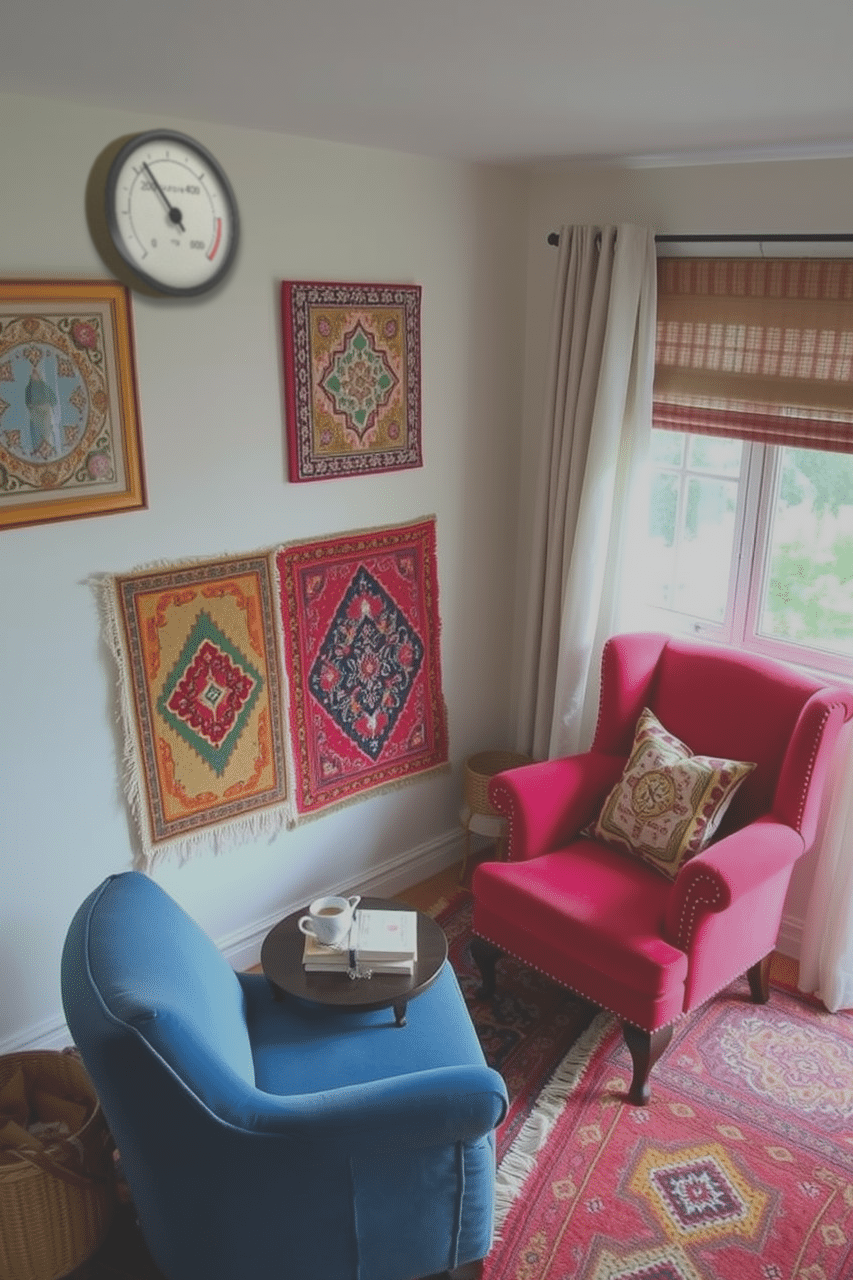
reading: 225 psi
